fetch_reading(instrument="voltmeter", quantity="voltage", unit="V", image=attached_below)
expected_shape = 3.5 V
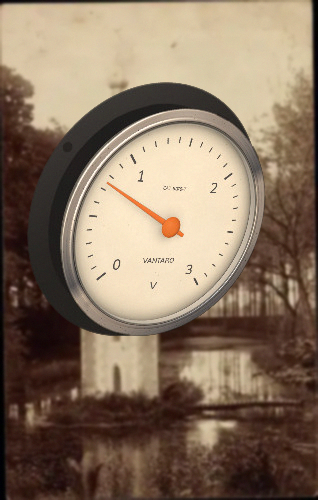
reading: 0.75 V
